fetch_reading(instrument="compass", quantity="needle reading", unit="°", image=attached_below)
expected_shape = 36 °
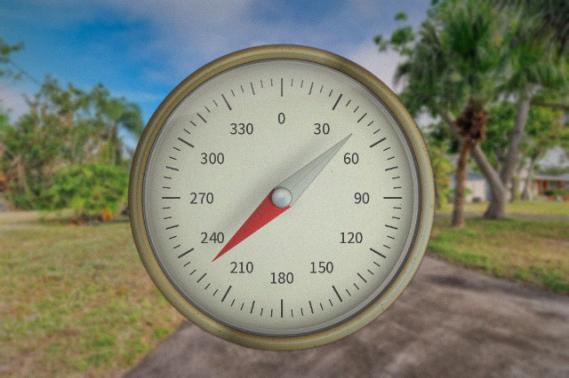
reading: 227.5 °
